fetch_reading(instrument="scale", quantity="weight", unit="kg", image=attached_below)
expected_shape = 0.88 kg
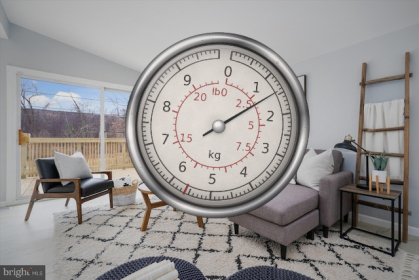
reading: 1.4 kg
